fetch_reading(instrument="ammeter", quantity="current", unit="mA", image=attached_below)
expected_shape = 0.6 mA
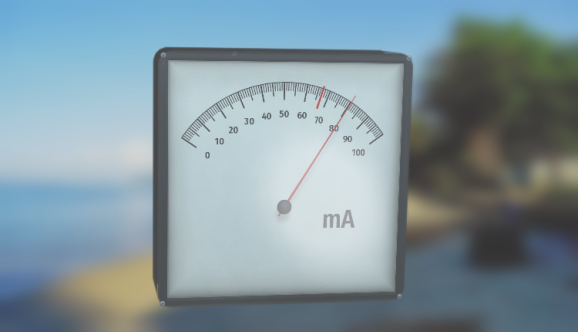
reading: 80 mA
